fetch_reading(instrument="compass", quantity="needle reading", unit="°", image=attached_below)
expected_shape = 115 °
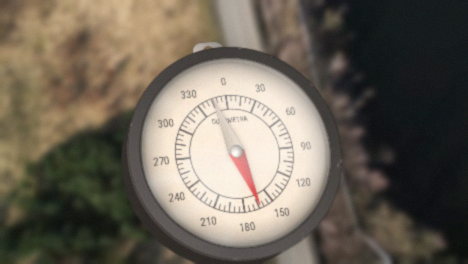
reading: 165 °
